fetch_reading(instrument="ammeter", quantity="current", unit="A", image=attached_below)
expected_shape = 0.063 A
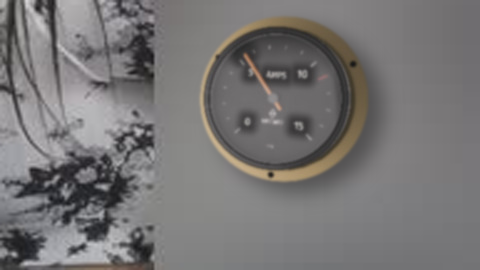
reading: 5.5 A
